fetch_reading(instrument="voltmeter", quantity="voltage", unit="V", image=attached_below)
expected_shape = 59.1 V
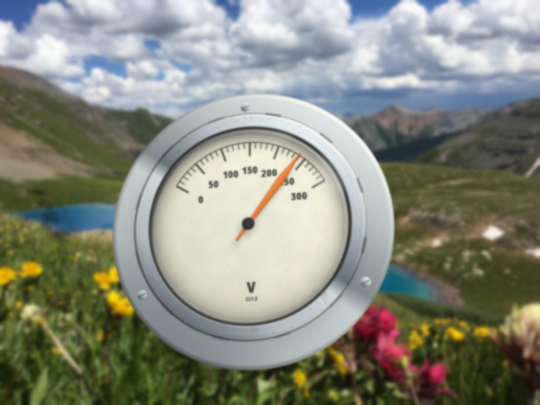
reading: 240 V
